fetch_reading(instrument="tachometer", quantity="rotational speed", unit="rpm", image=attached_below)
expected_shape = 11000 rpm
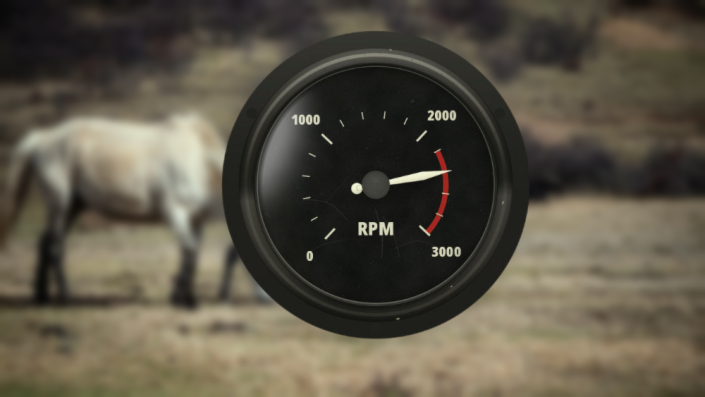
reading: 2400 rpm
